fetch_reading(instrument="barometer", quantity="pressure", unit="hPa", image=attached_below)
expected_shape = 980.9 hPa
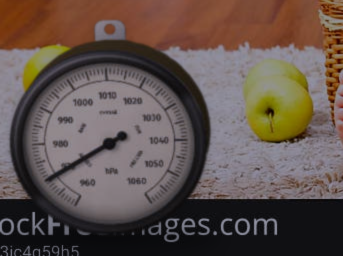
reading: 970 hPa
